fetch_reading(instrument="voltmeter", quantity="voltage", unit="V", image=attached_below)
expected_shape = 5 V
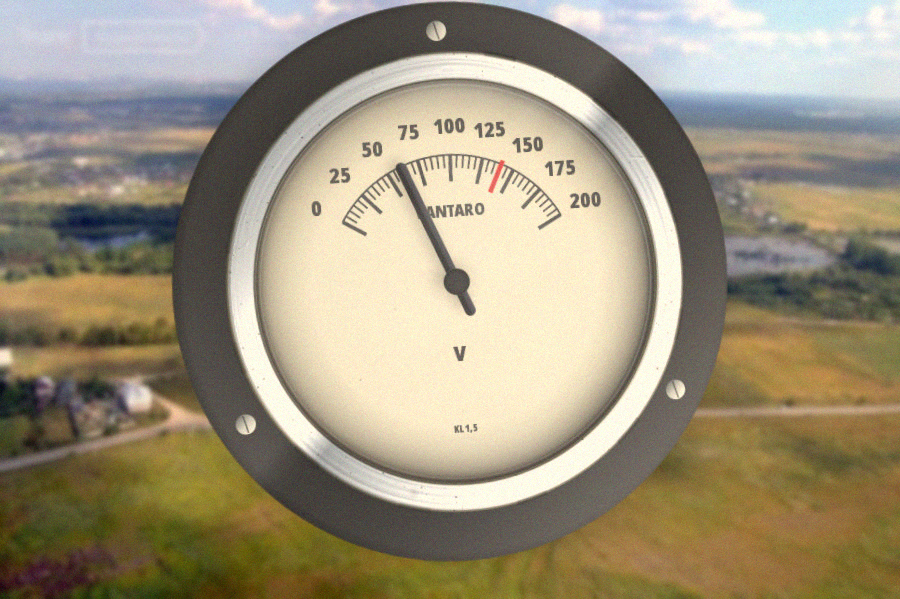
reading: 60 V
